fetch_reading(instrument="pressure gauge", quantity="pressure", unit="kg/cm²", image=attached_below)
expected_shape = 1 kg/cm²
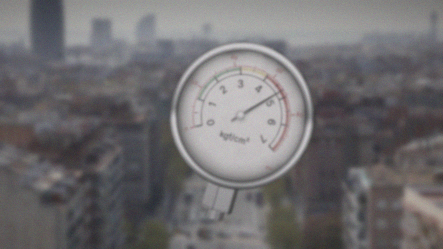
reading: 4.75 kg/cm²
